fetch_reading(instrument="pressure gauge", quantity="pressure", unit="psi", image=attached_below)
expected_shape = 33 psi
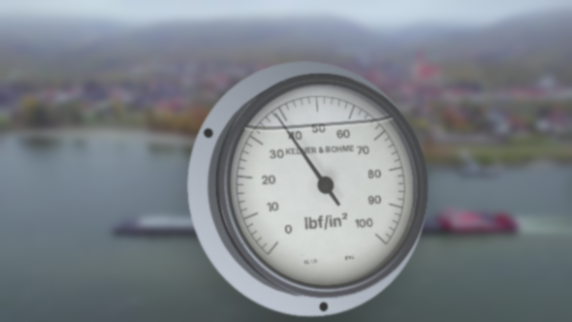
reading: 38 psi
